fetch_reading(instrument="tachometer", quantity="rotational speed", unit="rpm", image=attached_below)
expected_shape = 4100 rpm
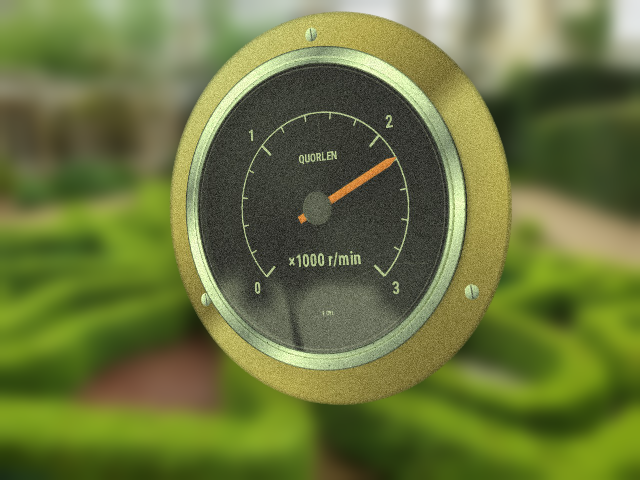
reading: 2200 rpm
